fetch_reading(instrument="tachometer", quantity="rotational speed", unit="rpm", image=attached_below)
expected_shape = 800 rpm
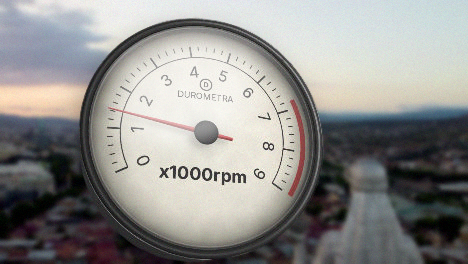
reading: 1400 rpm
